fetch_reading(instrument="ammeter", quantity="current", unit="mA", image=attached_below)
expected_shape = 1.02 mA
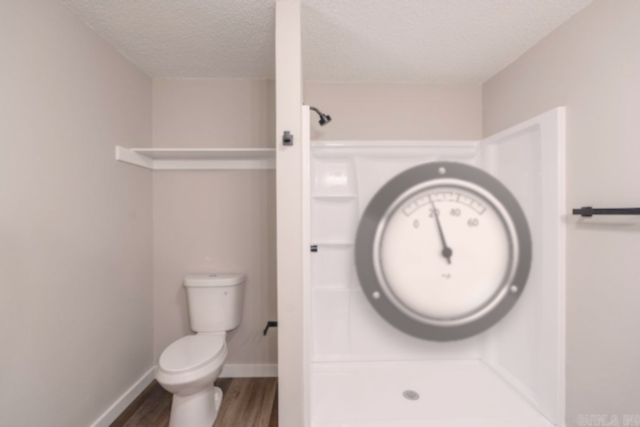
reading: 20 mA
